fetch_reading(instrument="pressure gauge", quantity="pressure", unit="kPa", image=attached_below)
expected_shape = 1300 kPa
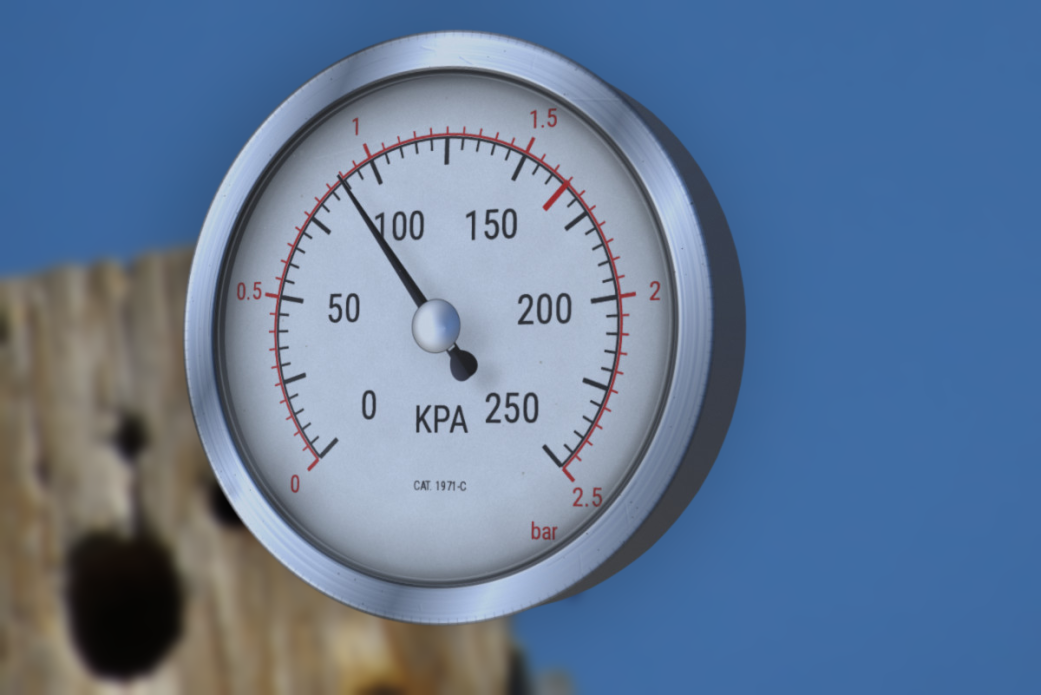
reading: 90 kPa
